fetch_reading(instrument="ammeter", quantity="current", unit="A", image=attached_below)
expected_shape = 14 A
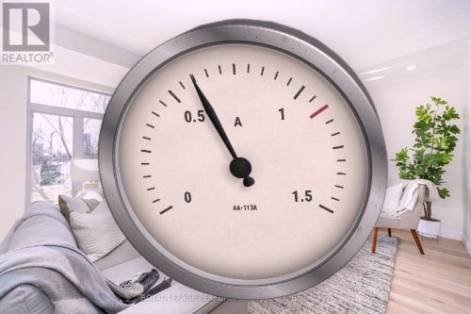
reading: 0.6 A
